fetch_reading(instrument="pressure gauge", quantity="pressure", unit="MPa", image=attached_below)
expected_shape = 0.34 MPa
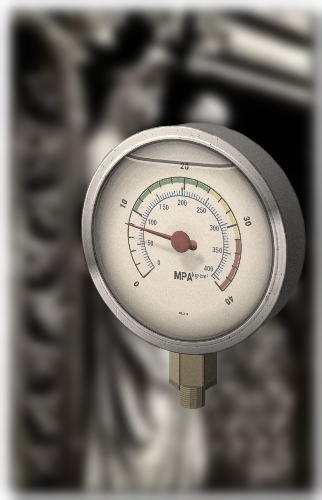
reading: 8 MPa
